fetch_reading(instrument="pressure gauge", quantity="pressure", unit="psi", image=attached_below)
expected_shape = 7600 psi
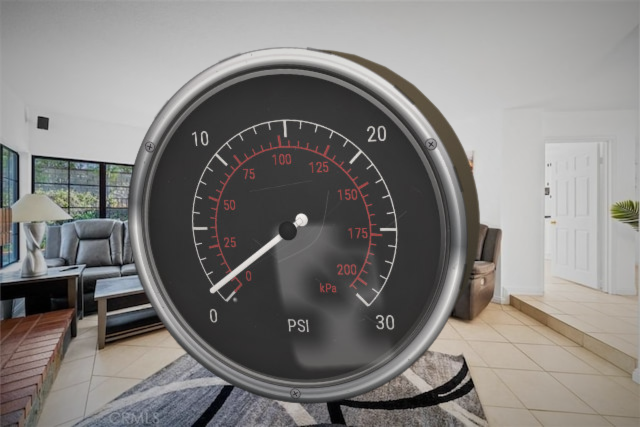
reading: 1 psi
